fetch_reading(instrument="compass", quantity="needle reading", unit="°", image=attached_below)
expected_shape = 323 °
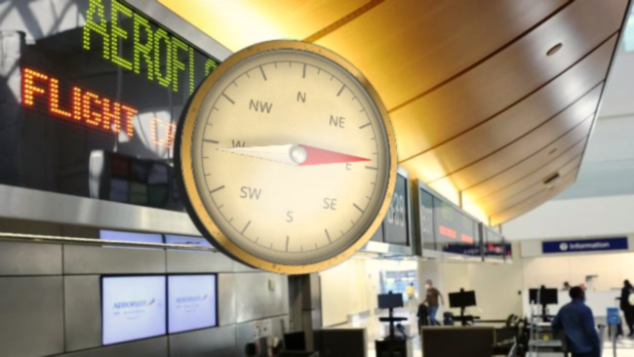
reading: 85 °
